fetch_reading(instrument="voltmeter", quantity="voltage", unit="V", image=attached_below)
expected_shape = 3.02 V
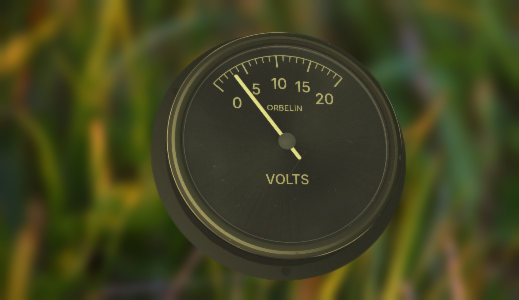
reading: 3 V
